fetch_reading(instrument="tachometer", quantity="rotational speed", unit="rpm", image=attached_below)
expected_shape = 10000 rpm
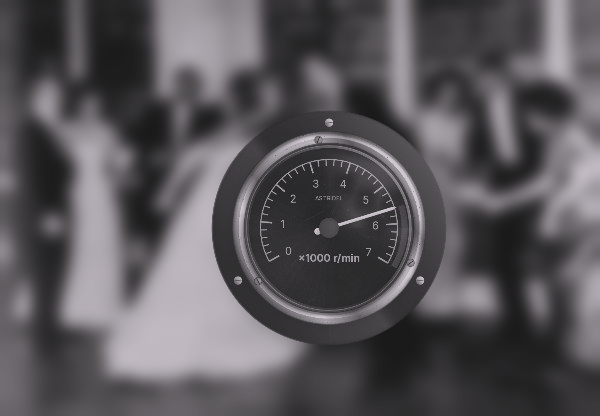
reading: 5600 rpm
